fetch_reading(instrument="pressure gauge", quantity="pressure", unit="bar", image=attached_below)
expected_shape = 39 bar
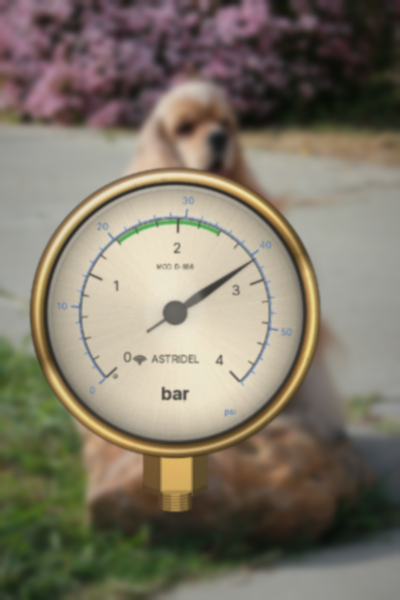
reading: 2.8 bar
